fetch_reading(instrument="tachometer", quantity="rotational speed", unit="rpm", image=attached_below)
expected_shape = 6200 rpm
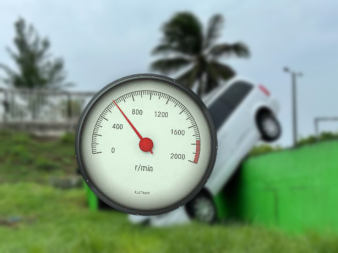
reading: 600 rpm
